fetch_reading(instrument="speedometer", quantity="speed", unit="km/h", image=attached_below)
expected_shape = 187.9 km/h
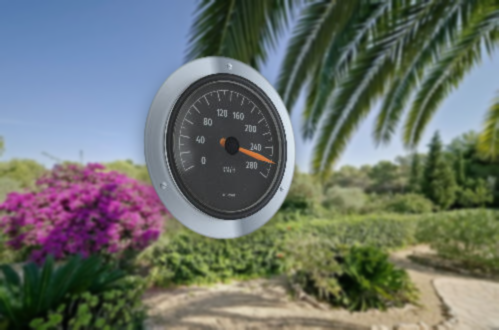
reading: 260 km/h
